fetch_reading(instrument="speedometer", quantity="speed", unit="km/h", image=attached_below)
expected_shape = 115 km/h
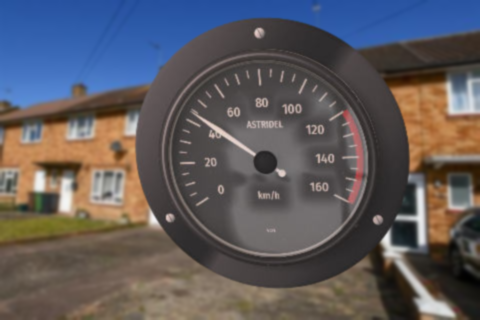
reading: 45 km/h
